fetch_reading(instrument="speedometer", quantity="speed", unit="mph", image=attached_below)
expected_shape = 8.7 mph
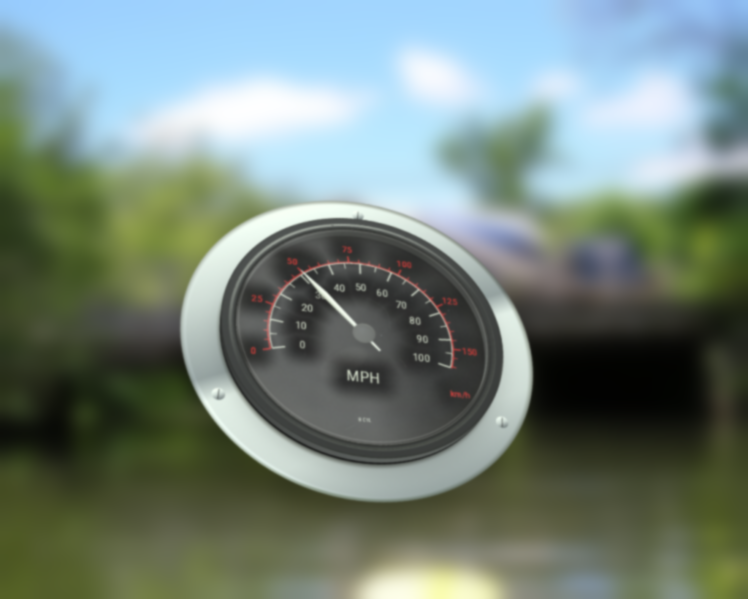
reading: 30 mph
